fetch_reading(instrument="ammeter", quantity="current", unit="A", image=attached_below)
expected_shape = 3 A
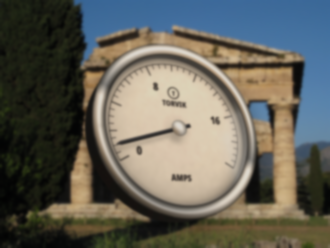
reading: 1 A
